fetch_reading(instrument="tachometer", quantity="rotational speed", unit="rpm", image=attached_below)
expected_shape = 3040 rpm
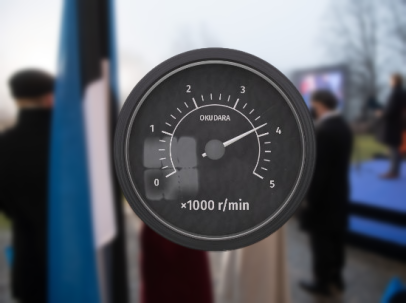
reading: 3800 rpm
